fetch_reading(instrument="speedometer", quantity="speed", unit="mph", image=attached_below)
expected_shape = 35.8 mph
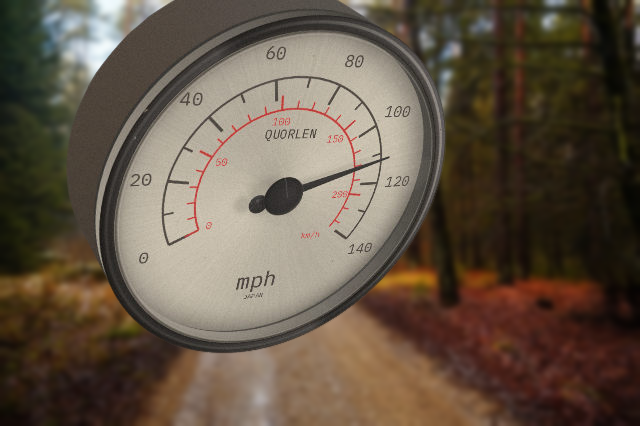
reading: 110 mph
